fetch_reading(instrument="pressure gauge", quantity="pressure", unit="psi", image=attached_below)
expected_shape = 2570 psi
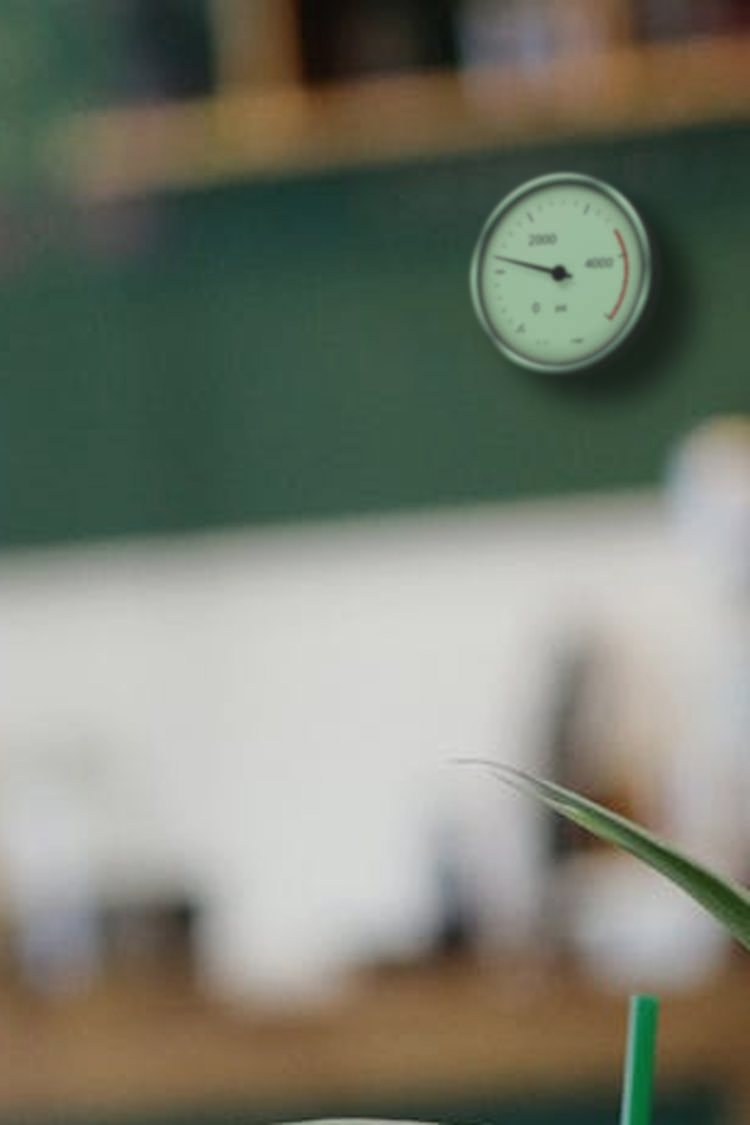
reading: 1200 psi
